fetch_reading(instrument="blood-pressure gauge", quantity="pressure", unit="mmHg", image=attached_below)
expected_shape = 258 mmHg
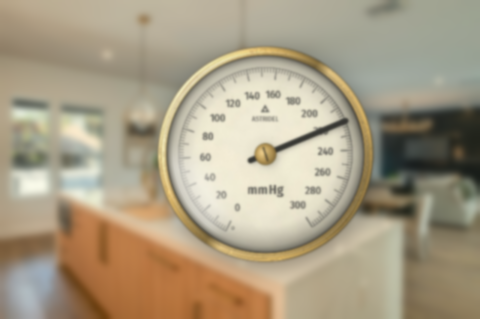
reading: 220 mmHg
